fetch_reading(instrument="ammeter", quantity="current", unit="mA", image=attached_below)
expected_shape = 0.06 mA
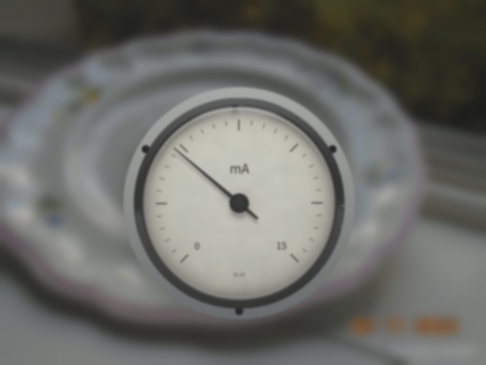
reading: 4.75 mA
